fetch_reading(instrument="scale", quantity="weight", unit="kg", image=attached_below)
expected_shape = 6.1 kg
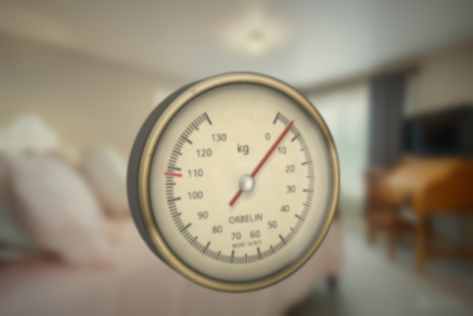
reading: 5 kg
